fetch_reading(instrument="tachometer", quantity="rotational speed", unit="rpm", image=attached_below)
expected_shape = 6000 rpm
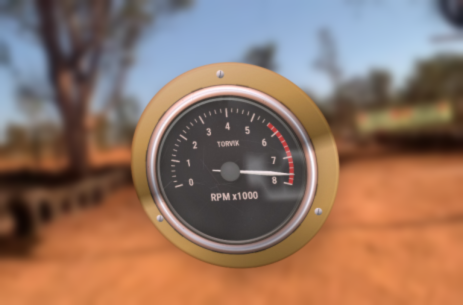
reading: 7600 rpm
